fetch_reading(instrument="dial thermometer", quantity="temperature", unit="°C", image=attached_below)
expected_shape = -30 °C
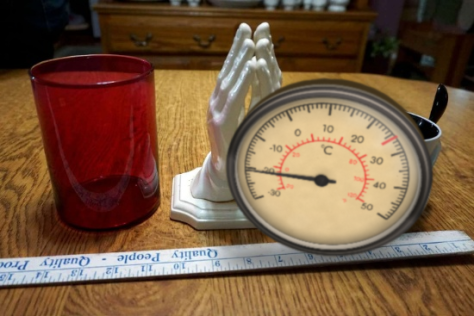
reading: -20 °C
